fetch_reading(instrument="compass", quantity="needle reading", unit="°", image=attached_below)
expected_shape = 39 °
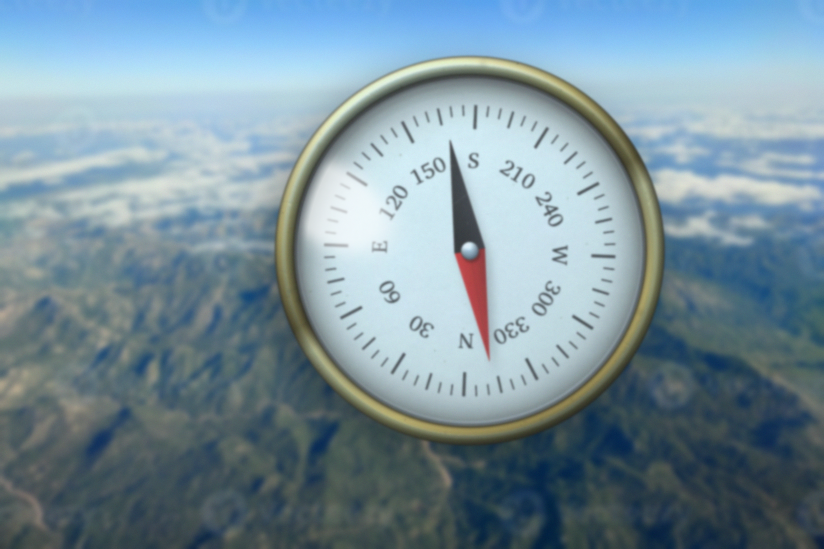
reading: 347.5 °
